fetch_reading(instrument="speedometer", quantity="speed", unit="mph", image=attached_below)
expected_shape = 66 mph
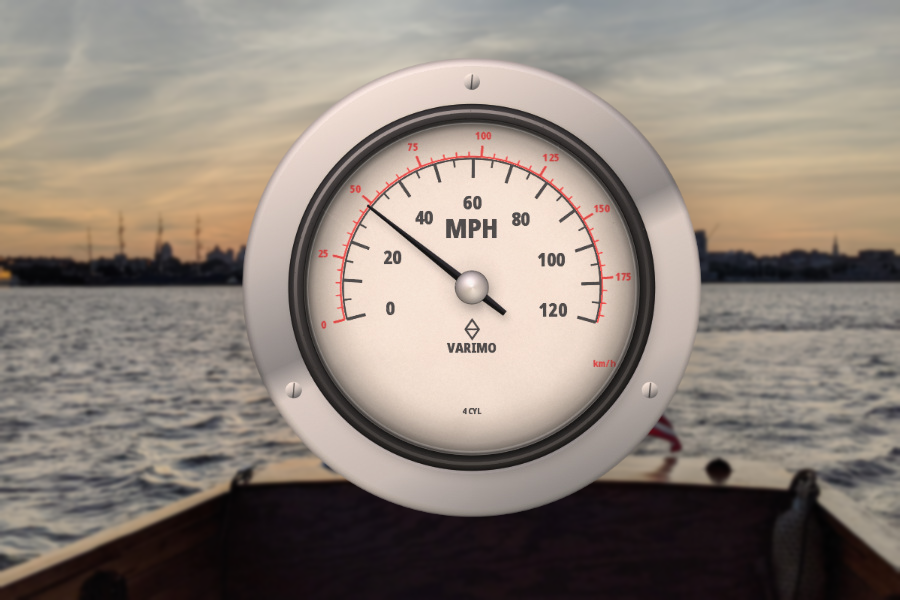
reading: 30 mph
